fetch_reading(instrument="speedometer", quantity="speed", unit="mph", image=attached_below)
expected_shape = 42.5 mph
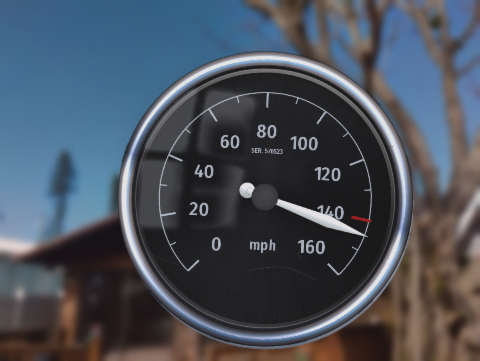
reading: 145 mph
